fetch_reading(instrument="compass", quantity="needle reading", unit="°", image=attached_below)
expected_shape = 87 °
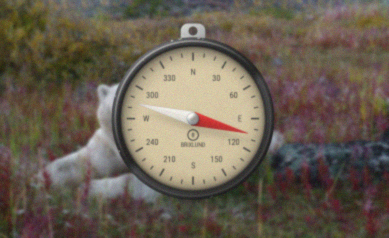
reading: 105 °
